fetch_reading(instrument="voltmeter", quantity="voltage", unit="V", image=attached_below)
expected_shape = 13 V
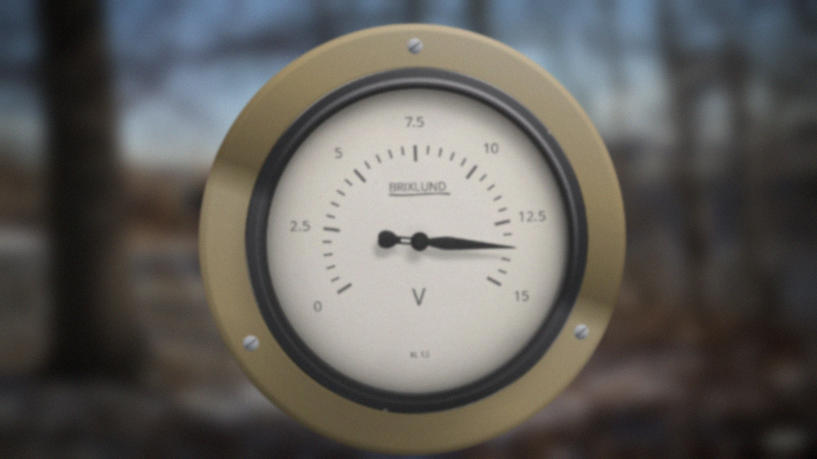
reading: 13.5 V
